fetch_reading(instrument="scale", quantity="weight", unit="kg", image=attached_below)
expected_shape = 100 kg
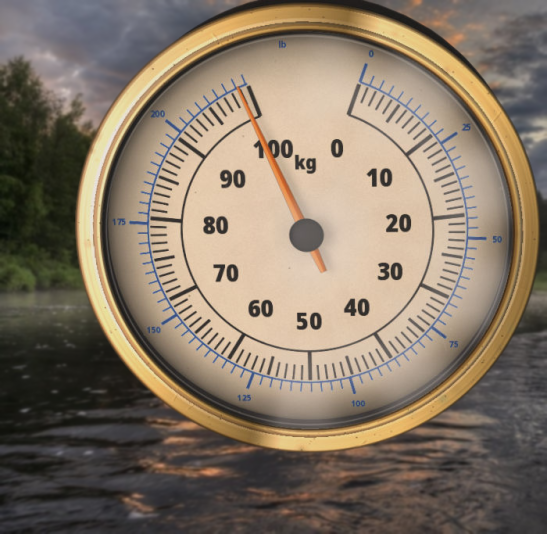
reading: 99 kg
